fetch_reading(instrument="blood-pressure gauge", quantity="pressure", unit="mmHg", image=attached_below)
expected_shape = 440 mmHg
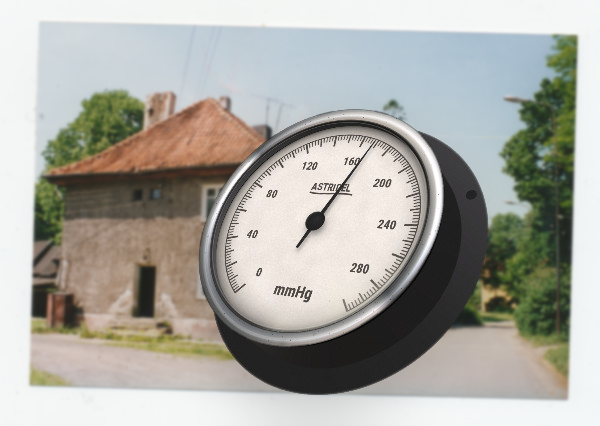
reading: 170 mmHg
